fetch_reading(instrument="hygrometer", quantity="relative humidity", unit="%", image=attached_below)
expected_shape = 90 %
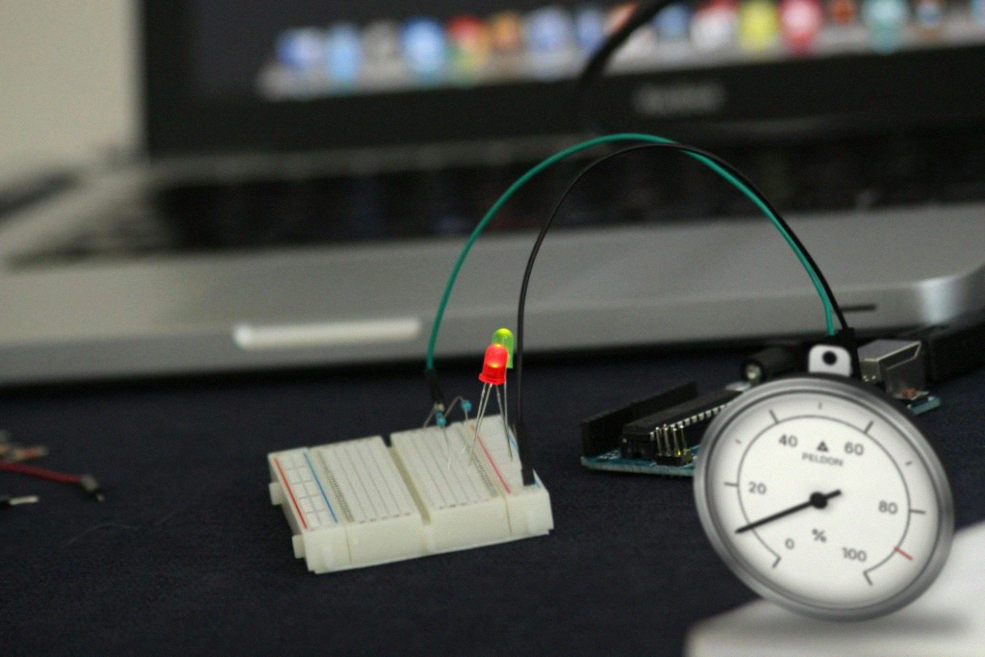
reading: 10 %
